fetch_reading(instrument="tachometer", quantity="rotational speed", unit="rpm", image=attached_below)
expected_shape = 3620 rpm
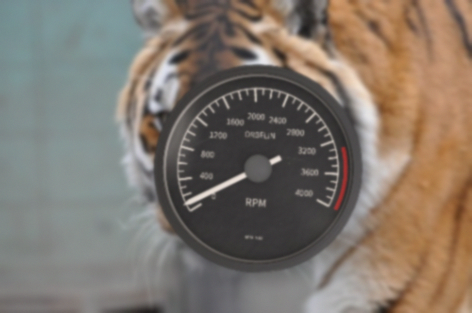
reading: 100 rpm
